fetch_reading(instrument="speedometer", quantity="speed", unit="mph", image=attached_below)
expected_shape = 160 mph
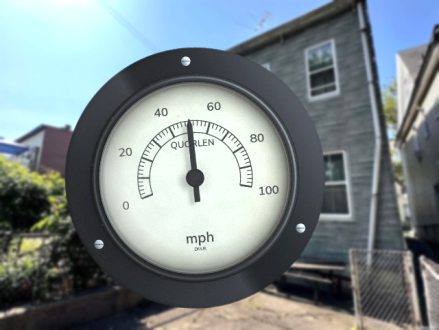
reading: 50 mph
